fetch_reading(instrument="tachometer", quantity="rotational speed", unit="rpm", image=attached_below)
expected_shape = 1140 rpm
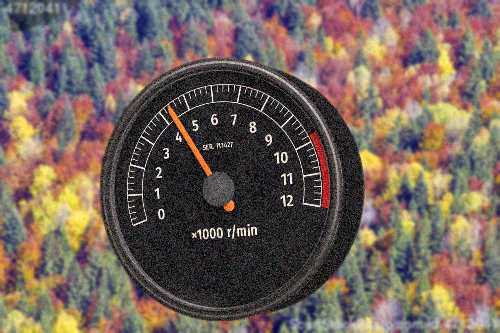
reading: 4400 rpm
